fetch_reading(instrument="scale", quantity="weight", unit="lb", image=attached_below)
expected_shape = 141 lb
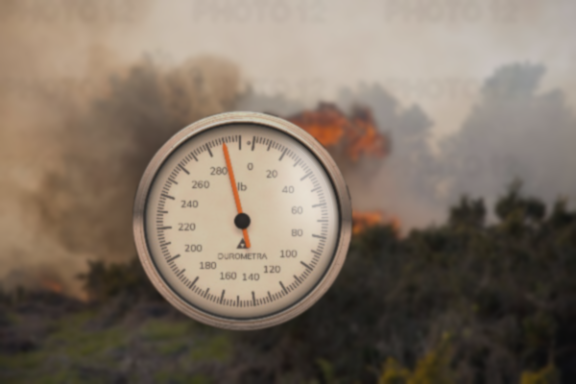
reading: 290 lb
